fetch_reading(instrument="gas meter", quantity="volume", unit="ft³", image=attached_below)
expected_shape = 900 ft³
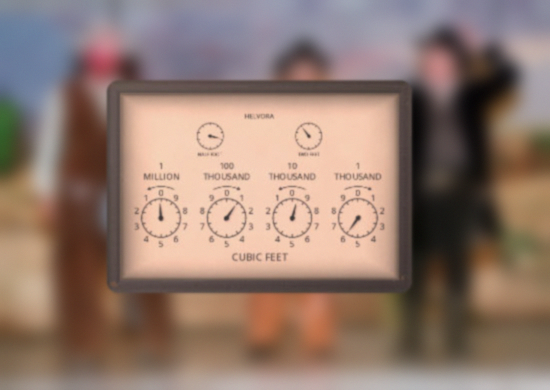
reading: 9600 ft³
